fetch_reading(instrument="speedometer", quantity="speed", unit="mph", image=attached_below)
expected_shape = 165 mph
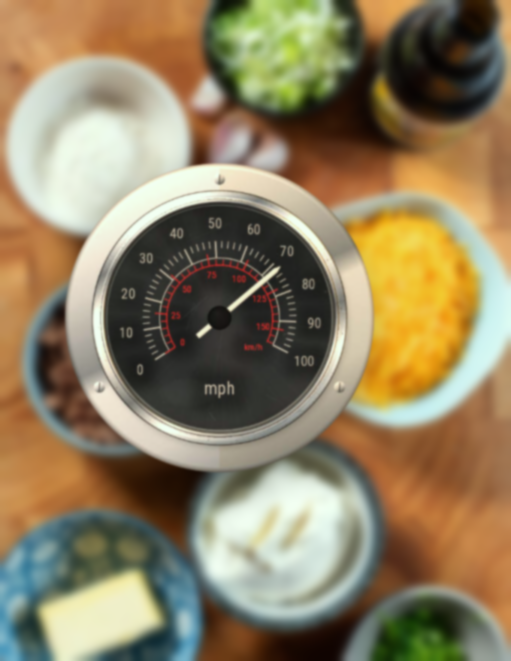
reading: 72 mph
